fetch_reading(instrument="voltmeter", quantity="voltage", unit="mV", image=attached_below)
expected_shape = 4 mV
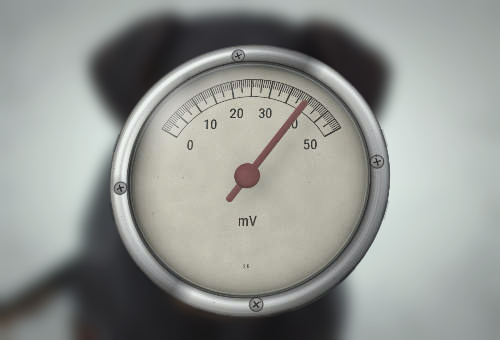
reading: 40 mV
